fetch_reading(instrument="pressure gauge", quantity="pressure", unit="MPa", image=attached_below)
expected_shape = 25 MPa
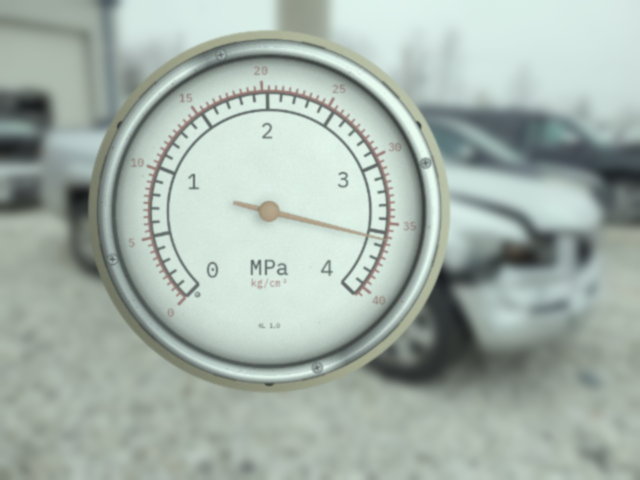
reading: 3.55 MPa
